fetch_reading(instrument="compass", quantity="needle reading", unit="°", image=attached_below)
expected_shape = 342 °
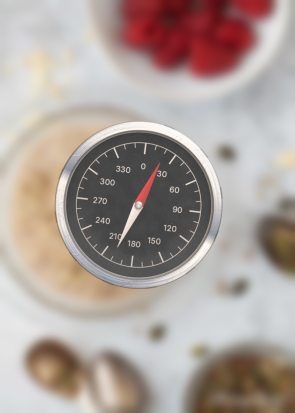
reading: 20 °
